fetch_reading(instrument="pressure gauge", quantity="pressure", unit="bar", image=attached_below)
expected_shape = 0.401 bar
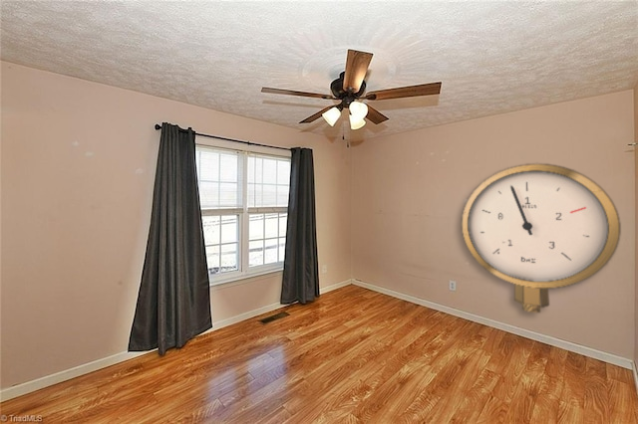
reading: 0.75 bar
